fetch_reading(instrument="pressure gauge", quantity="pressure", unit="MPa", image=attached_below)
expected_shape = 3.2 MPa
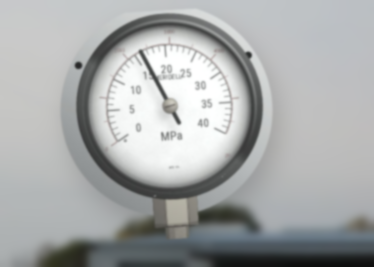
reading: 16 MPa
